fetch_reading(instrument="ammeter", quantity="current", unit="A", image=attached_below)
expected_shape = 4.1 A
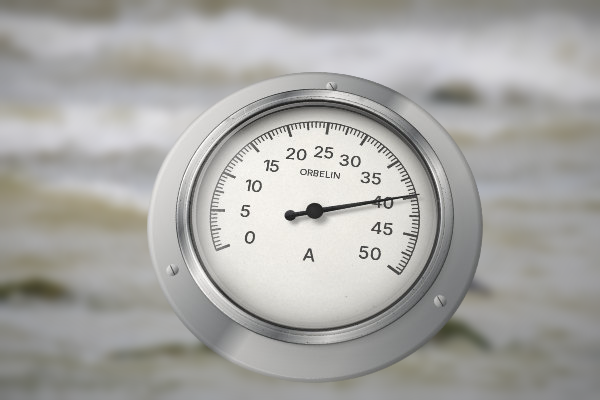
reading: 40 A
